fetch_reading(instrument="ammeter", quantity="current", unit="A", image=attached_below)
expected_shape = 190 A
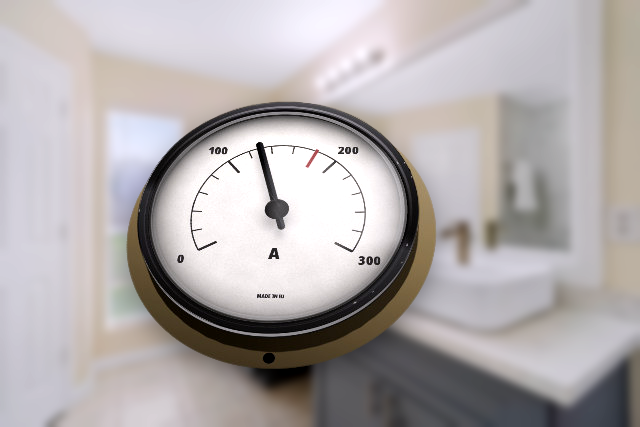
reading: 130 A
